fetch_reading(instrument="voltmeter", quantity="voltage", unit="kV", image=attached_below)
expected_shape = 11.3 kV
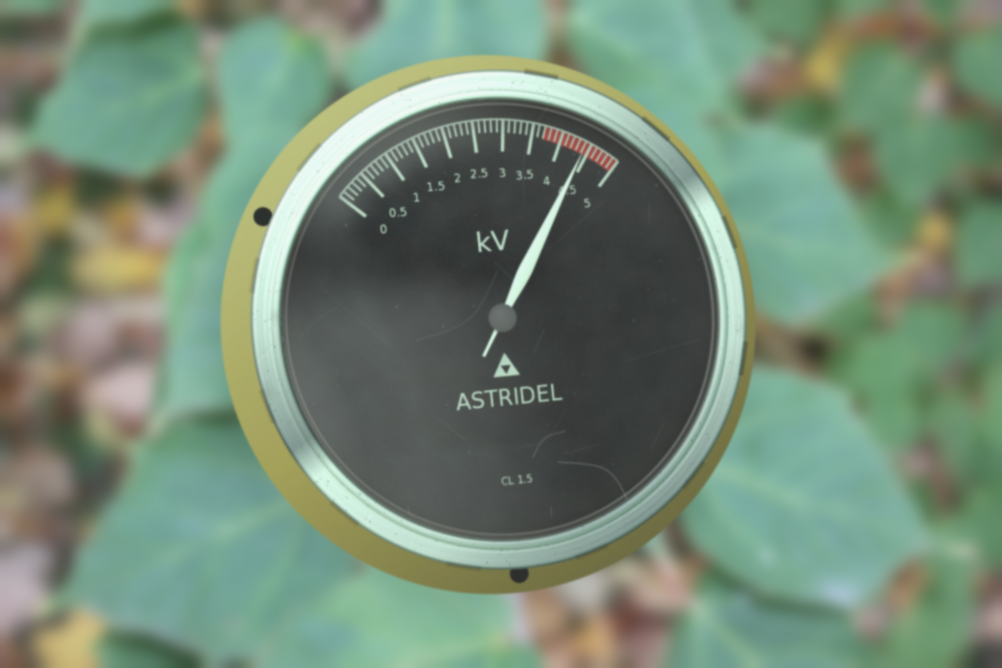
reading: 4.4 kV
